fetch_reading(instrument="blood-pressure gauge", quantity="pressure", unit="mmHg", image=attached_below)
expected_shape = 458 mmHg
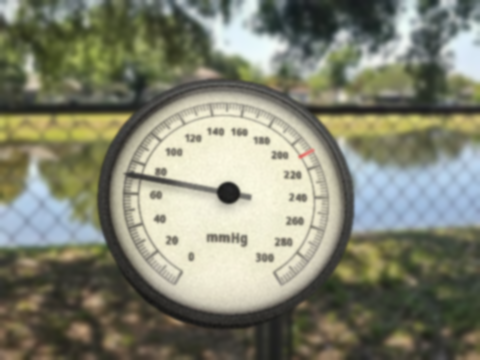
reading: 70 mmHg
